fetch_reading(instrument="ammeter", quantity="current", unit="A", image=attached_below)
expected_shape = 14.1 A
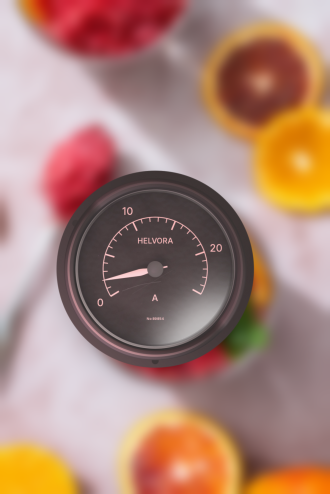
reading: 2 A
